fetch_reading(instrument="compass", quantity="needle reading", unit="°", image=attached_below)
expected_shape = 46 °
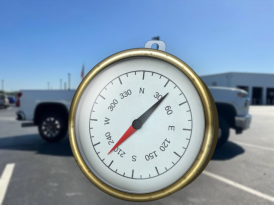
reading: 220 °
